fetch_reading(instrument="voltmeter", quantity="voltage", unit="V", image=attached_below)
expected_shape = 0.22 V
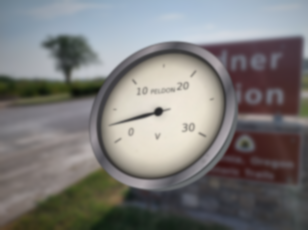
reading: 2.5 V
